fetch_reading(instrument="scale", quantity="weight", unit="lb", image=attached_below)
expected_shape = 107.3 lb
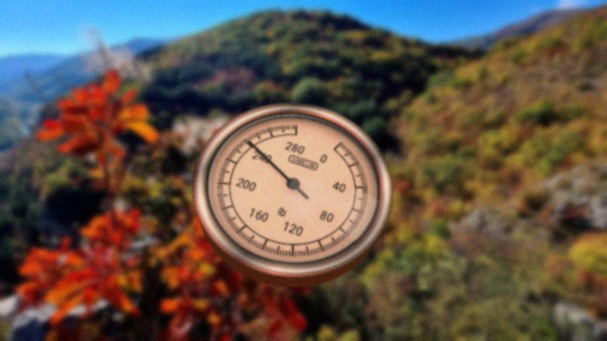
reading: 240 lb
